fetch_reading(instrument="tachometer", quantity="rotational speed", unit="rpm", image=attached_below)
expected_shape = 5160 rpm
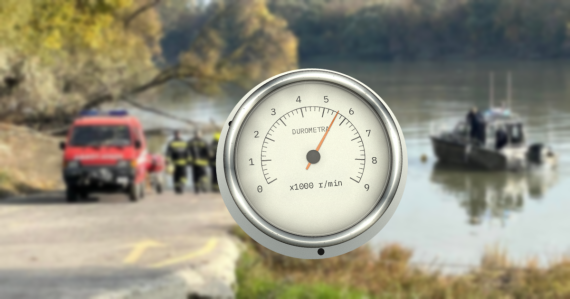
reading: 5600 rpm
